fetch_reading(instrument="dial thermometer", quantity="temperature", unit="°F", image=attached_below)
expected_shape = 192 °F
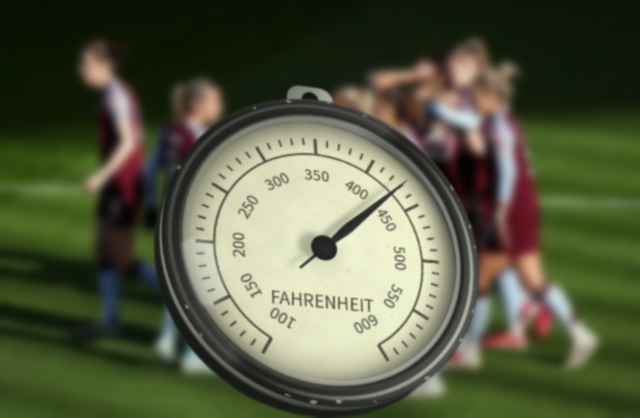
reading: 430 °F
